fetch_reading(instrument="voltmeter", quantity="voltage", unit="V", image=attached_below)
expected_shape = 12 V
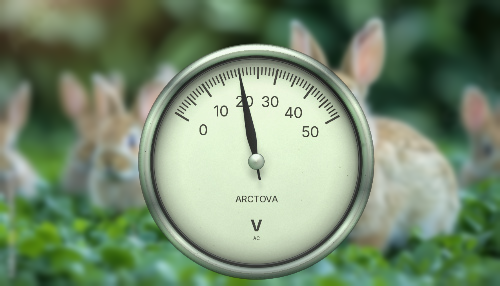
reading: 20 V
